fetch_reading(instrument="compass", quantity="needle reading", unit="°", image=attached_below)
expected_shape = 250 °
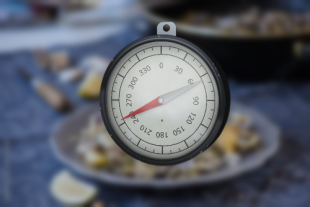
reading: 245 °
